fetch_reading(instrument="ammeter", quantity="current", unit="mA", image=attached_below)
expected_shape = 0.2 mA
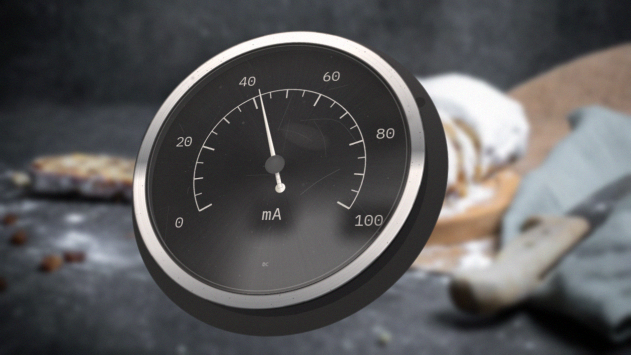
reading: 42.5 mA
